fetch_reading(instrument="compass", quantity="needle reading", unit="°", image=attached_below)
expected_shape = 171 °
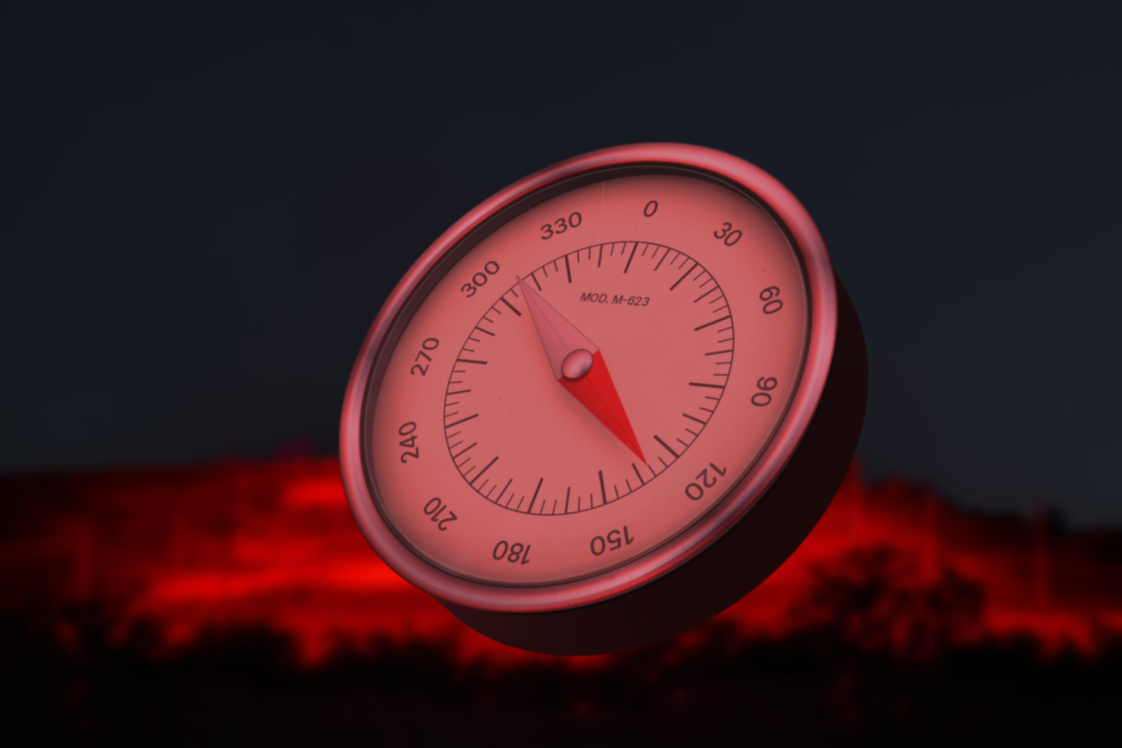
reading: 130 °
